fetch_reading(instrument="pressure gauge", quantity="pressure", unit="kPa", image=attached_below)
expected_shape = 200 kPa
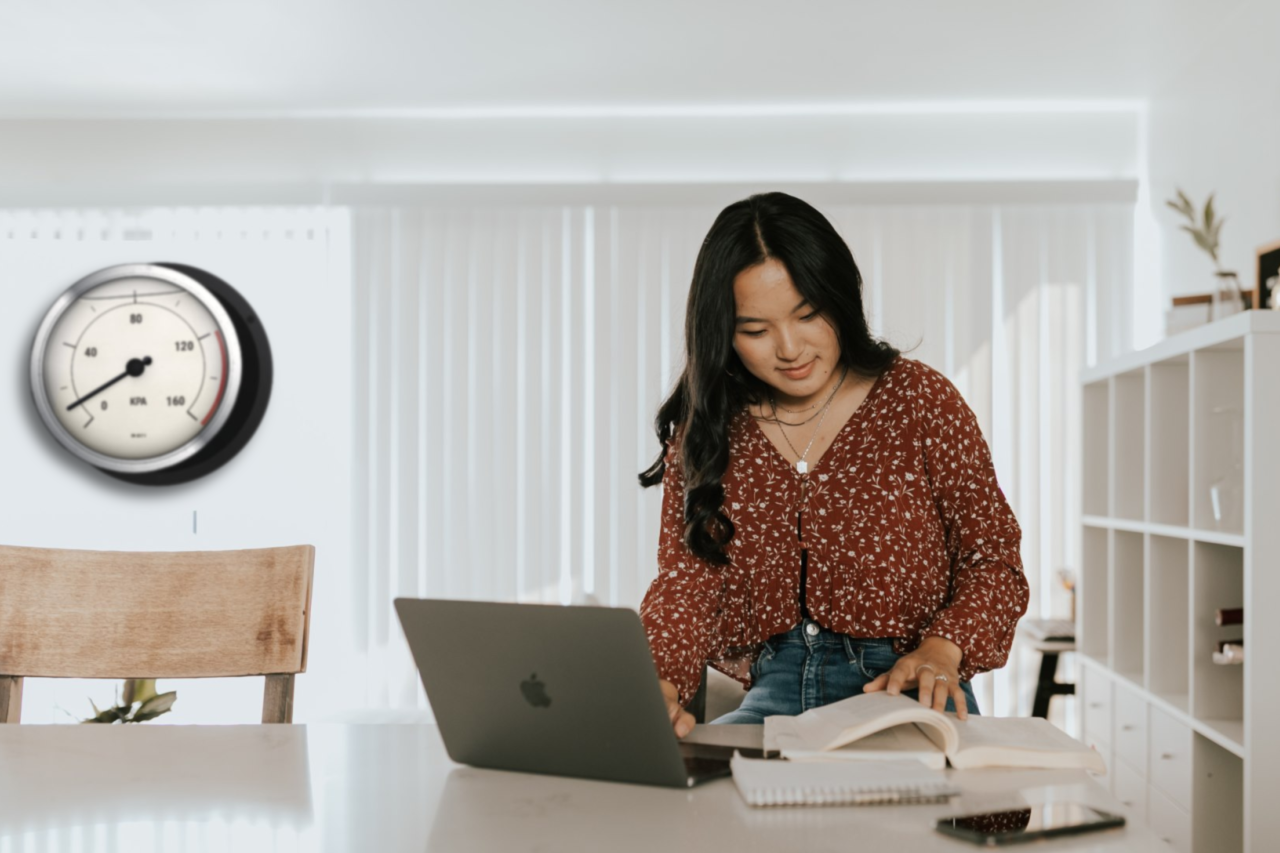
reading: 10 kPa
